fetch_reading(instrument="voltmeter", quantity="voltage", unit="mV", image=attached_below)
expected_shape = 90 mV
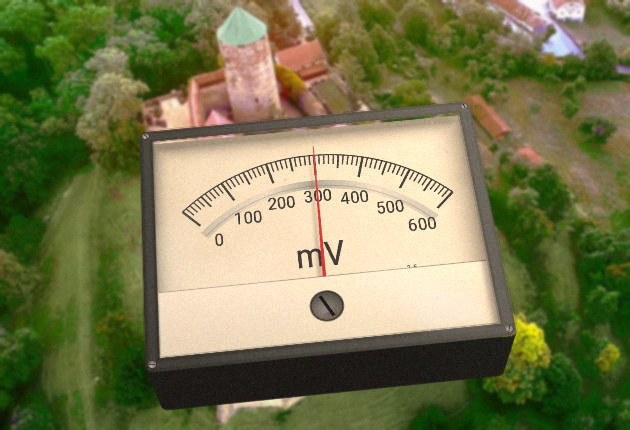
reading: 300 mV
